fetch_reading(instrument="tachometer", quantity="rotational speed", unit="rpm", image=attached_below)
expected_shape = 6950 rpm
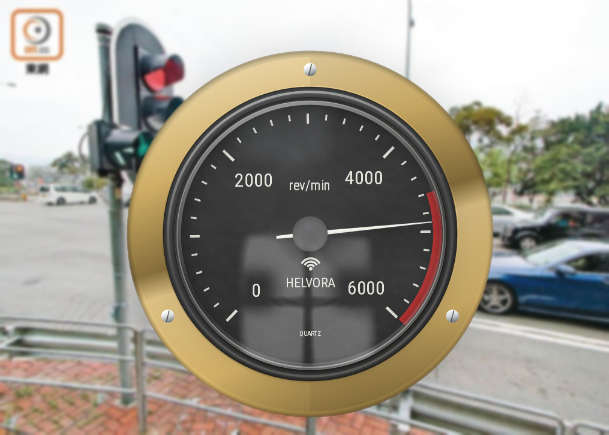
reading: 4900 rpm
